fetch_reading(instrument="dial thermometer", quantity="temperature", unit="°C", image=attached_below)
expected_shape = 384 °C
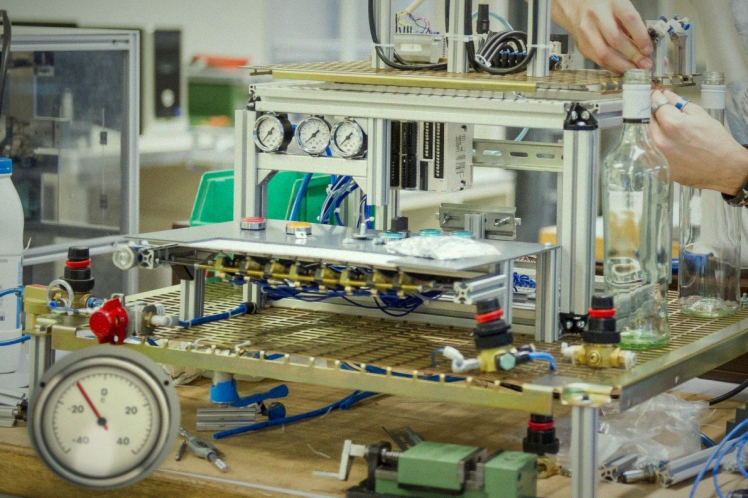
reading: -10 °C
